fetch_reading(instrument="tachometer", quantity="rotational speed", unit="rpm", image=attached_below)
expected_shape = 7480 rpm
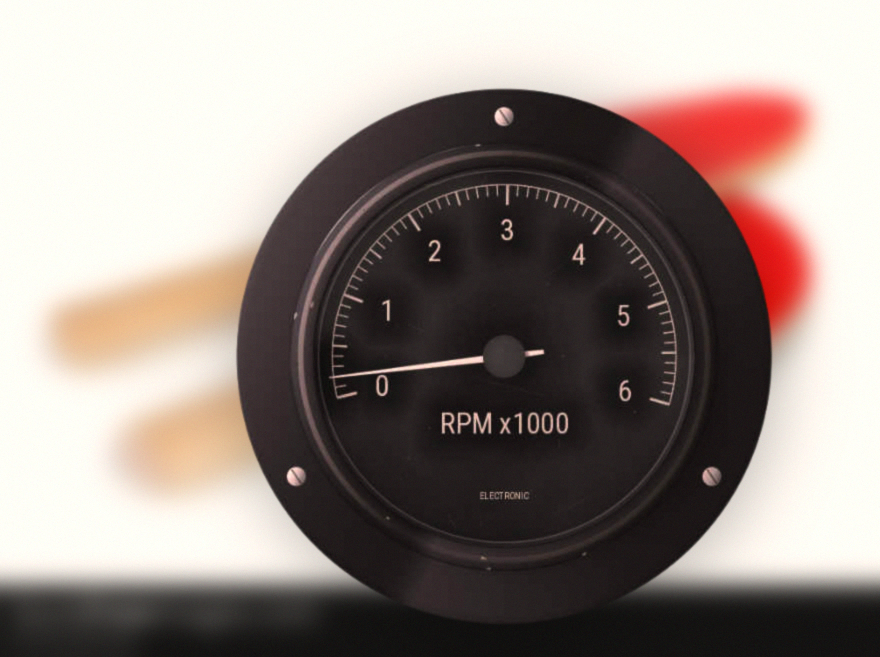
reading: 200 rpm
